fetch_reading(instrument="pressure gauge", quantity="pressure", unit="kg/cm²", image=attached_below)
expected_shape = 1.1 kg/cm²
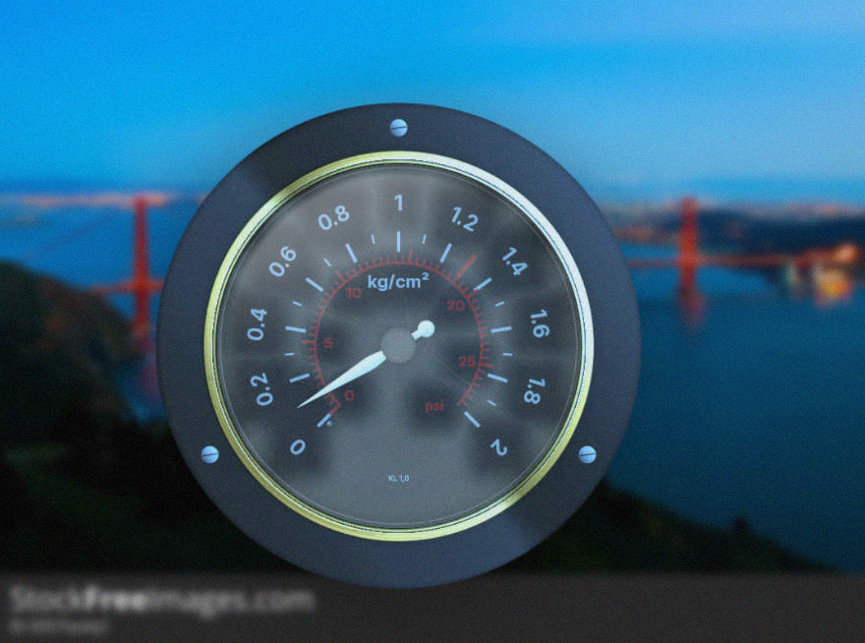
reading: 0.1 kg/cm²
